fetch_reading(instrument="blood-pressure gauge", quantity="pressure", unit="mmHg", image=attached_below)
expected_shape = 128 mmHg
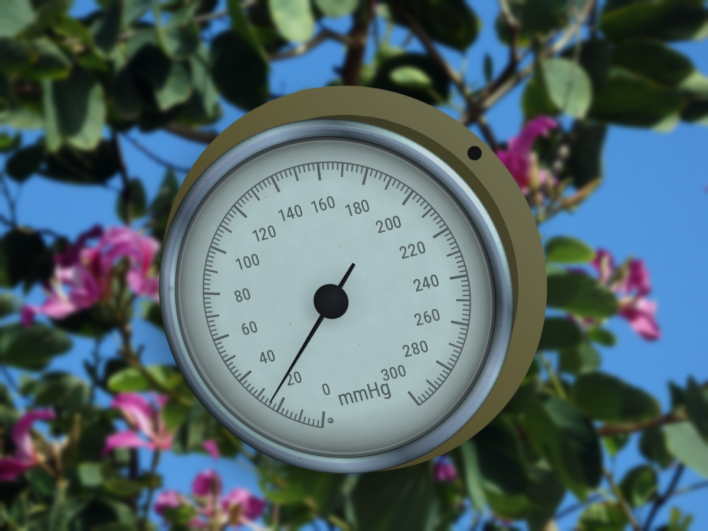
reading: 24 mmHg
